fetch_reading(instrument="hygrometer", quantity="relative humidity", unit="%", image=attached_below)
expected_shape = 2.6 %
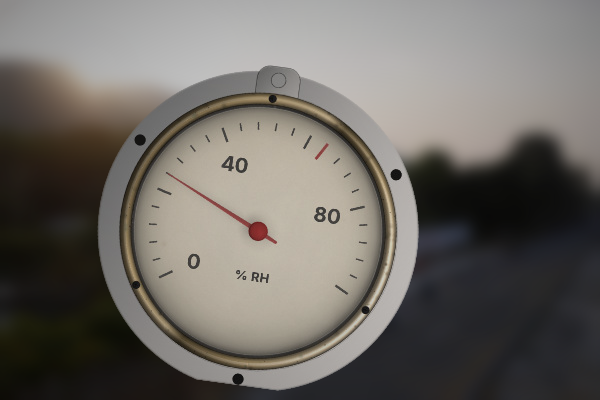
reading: 24 %
